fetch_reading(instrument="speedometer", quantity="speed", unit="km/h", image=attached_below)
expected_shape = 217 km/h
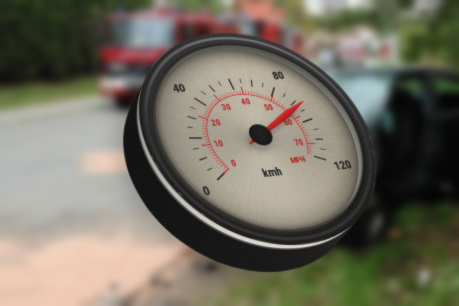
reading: 92.5 km/h
